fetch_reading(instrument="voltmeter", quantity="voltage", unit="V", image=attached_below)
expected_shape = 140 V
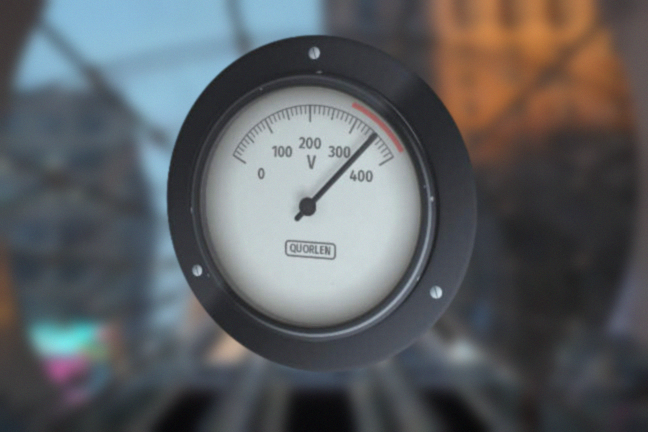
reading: 350 V
